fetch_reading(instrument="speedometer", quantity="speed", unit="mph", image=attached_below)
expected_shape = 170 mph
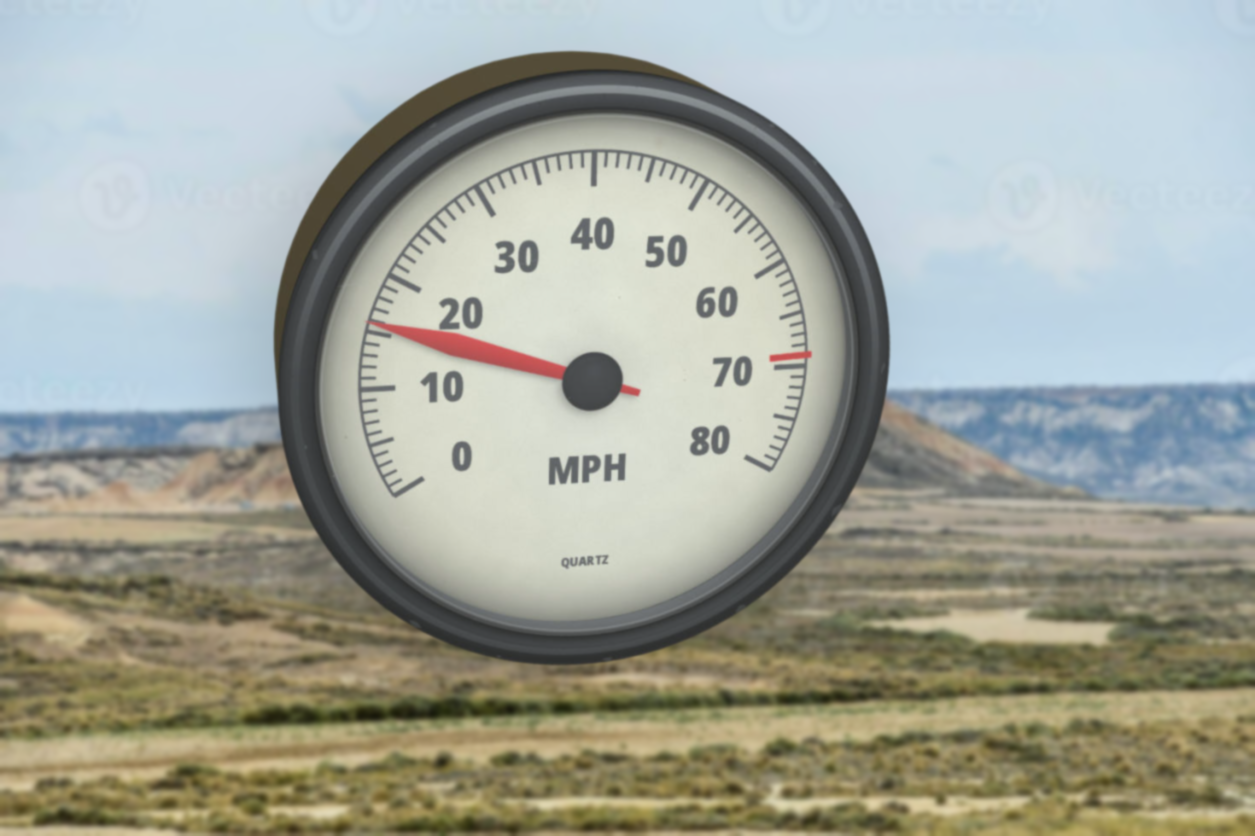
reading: 16 mph
